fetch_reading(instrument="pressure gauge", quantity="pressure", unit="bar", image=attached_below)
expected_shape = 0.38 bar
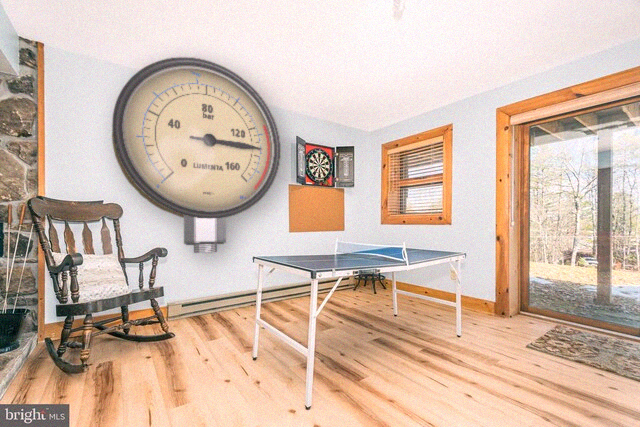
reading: 135 bar
